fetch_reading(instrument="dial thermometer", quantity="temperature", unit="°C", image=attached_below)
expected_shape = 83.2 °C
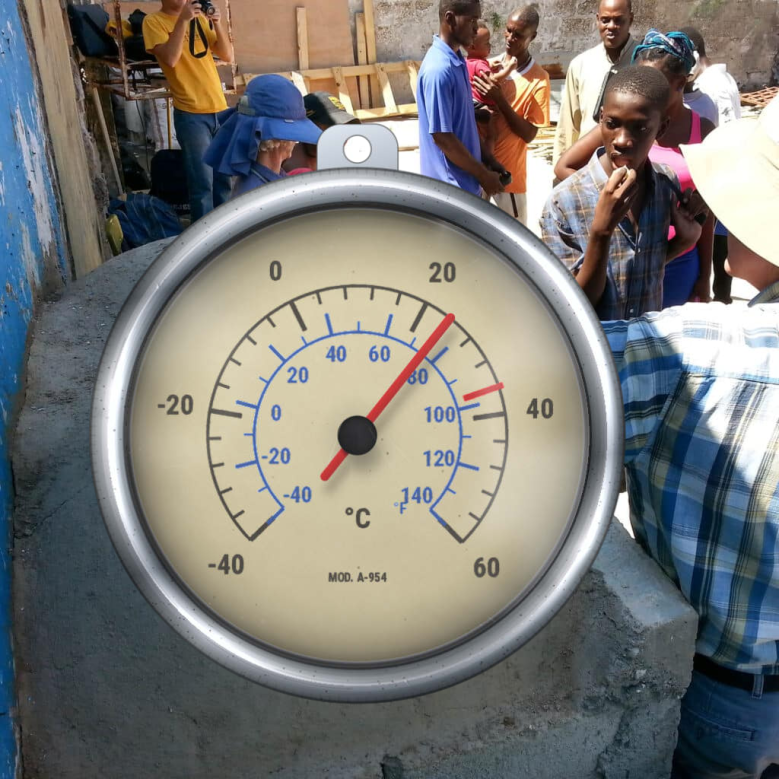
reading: 24 °C
